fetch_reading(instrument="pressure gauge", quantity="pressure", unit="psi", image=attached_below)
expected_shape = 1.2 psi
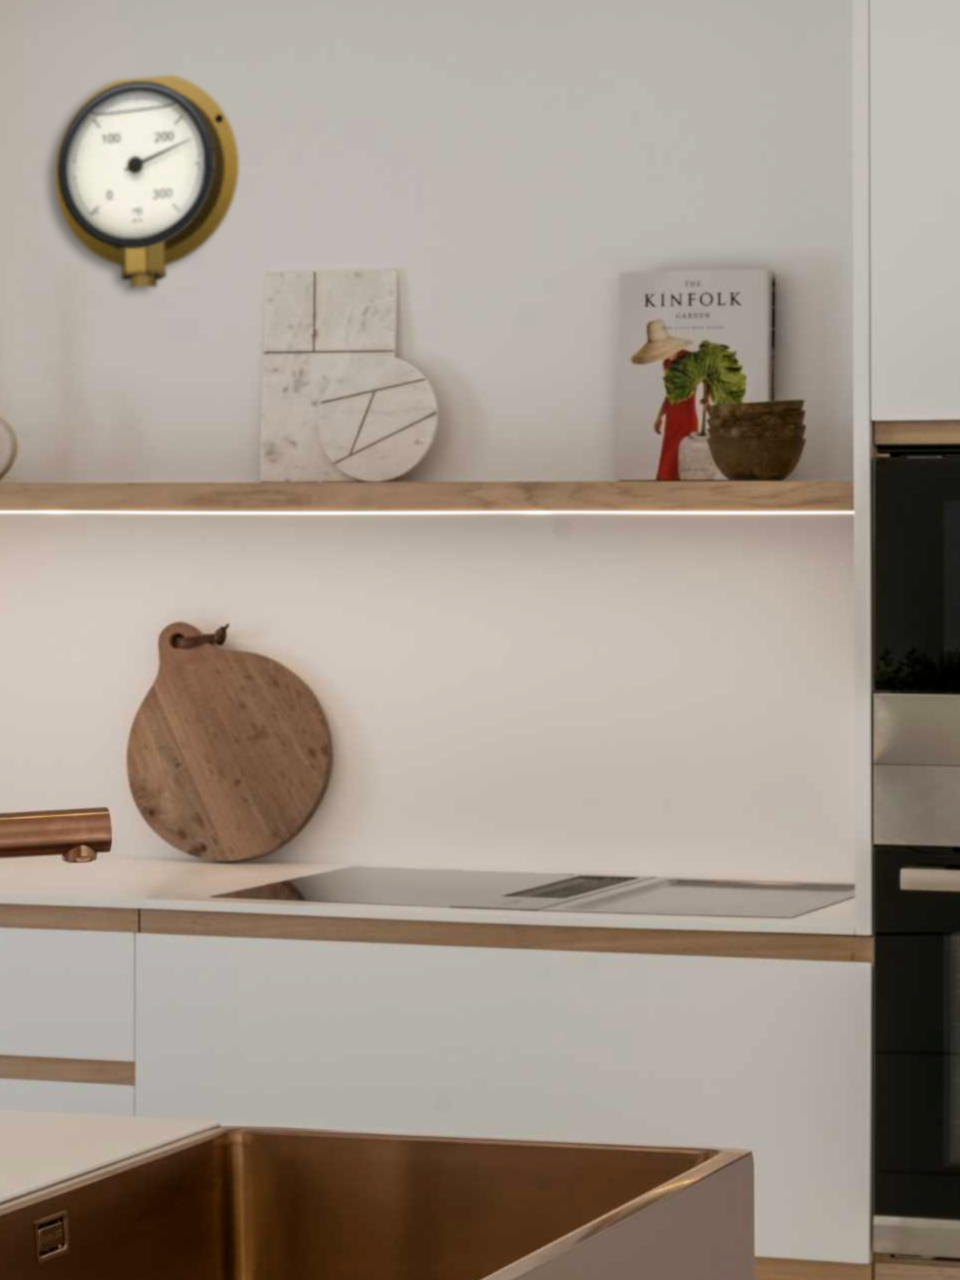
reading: 225 psi
